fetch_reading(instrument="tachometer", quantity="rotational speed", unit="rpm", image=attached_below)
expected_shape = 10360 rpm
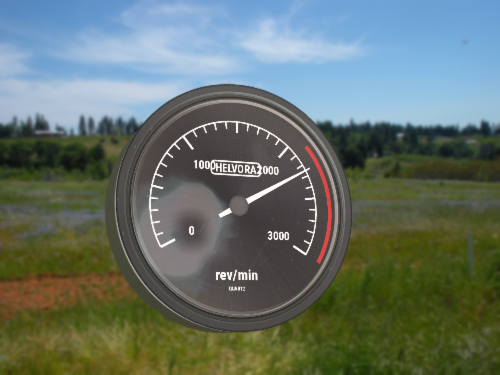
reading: 2250 rpm
